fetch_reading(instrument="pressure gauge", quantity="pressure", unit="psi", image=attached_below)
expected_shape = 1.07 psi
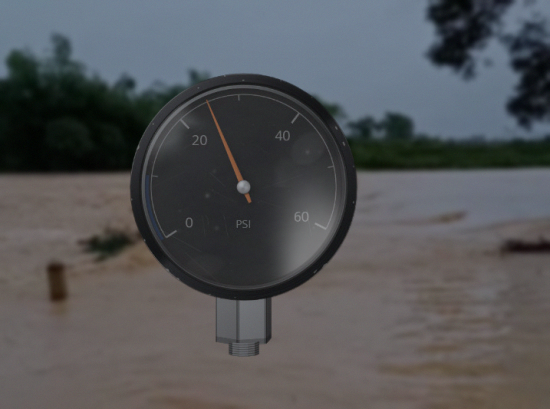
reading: 25 psi
